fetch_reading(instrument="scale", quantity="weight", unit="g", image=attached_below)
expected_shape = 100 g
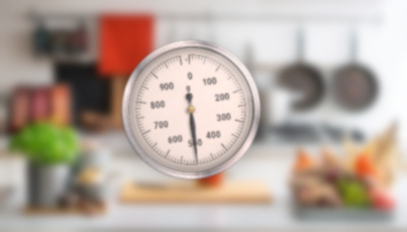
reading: 500 g
